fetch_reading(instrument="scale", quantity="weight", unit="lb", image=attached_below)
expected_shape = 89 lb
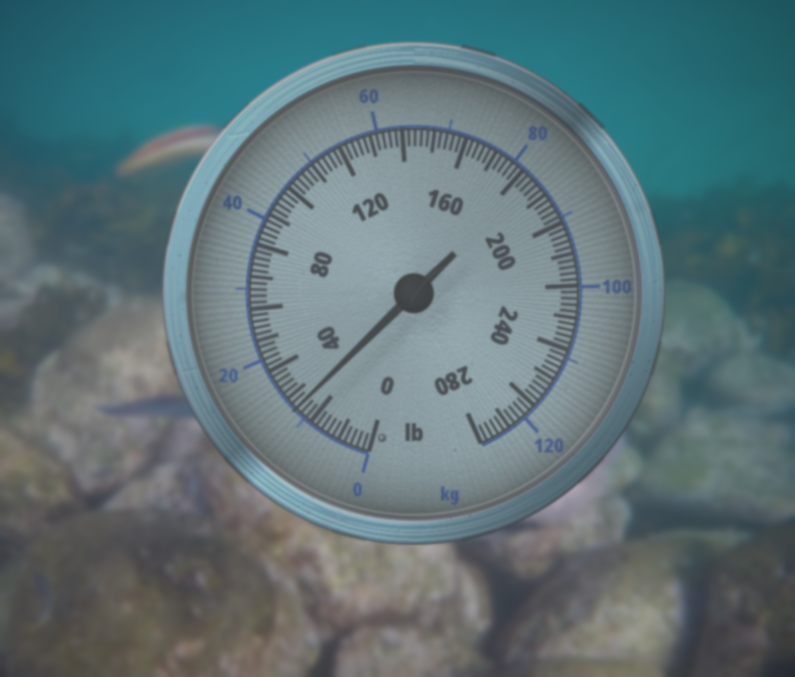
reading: 26 lb
